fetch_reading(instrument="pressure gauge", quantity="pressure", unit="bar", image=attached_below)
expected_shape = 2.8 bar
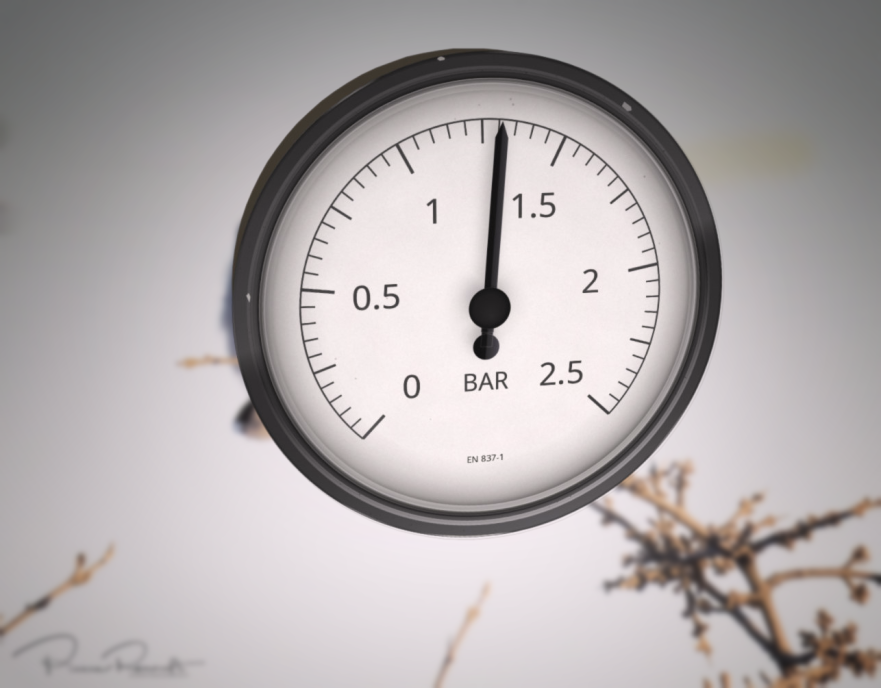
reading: 1.3 bar
